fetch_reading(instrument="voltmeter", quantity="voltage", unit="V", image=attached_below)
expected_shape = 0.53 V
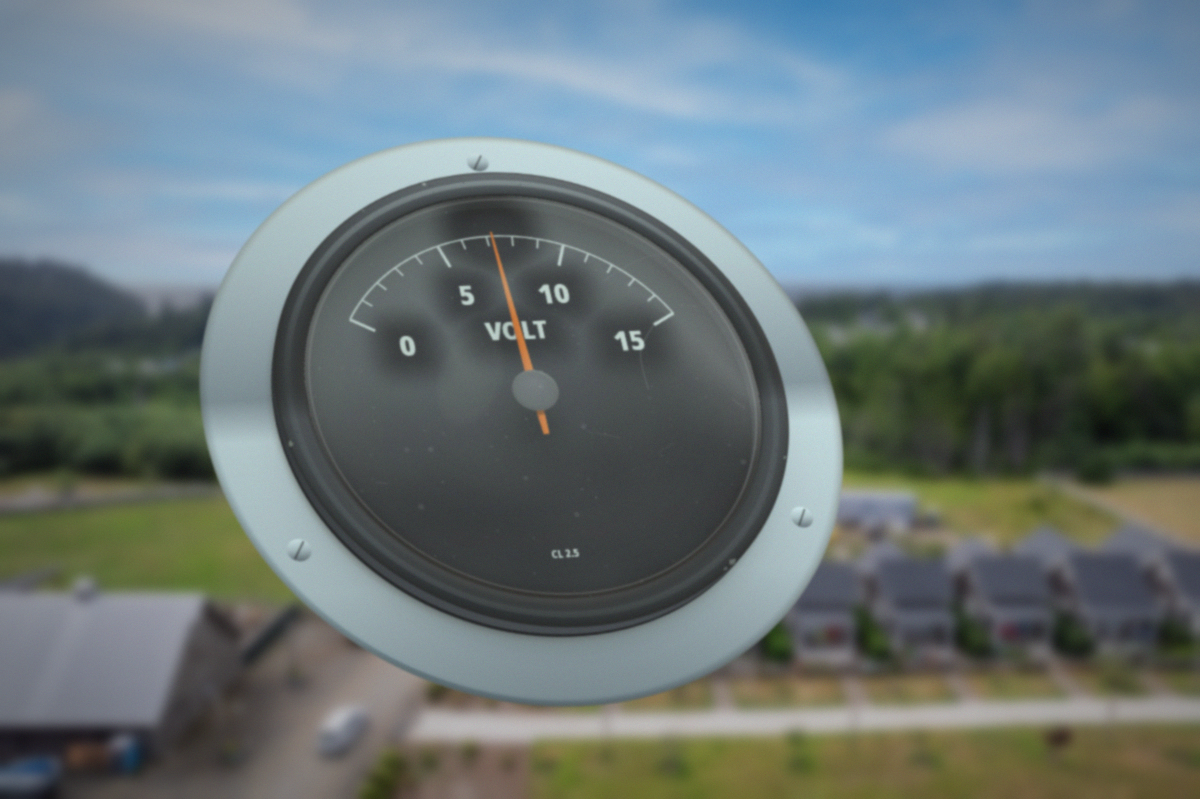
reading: 7 V
